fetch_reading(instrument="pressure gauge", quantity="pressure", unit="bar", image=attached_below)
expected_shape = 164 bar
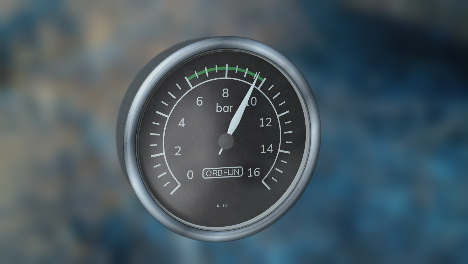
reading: 9.5 bar
